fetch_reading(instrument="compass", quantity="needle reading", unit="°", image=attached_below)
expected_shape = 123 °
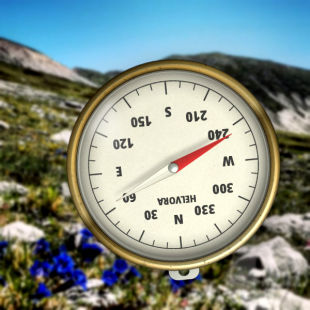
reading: 245 °
